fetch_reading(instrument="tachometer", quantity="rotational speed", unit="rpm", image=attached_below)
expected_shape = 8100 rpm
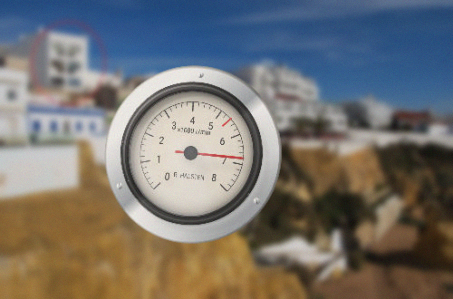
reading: 6800 rpm
